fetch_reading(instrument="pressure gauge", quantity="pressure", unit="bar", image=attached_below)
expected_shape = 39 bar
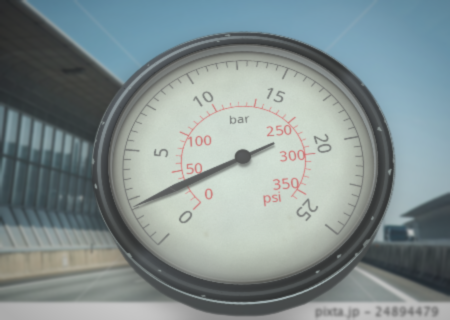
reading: 2 bar
